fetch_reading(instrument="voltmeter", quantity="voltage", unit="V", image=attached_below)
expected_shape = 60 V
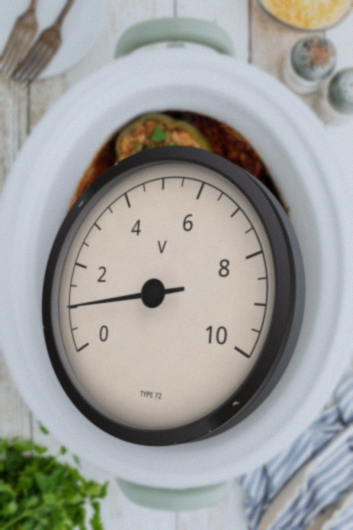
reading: 1 V
